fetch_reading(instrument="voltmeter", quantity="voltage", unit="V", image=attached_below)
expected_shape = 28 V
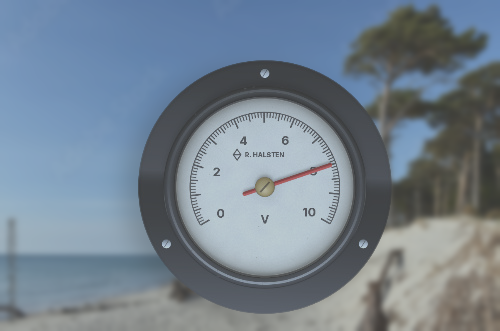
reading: 8 V
